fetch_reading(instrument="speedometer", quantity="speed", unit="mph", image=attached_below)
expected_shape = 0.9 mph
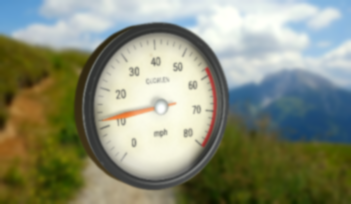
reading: 12 mph
